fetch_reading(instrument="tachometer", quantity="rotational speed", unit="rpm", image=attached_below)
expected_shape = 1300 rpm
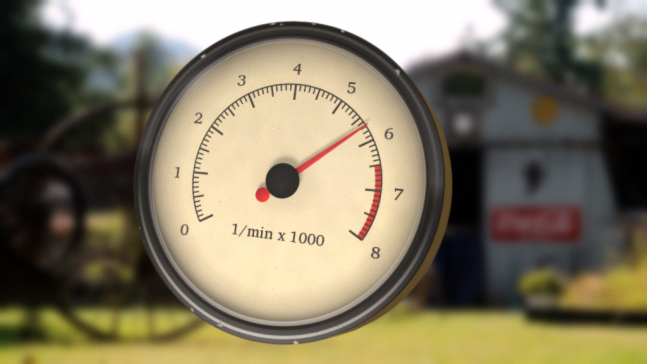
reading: 5700 rpm
